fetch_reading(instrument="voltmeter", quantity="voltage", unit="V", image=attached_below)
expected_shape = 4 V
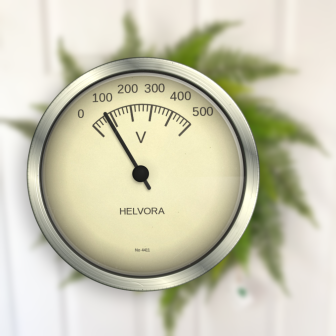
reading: 80 V
